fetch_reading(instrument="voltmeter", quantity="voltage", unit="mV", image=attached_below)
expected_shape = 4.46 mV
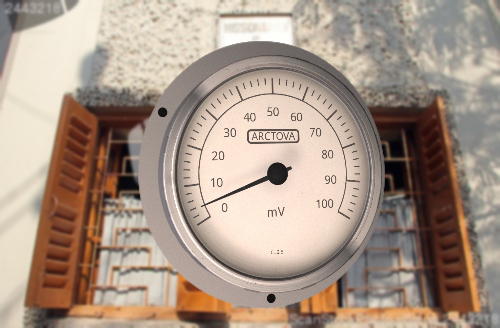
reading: 4 mV
